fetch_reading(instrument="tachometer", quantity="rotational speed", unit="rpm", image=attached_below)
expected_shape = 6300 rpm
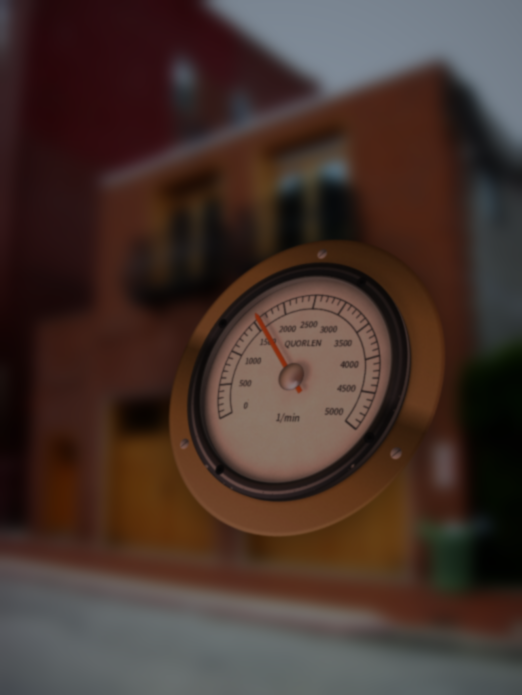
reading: 1600 rpm
